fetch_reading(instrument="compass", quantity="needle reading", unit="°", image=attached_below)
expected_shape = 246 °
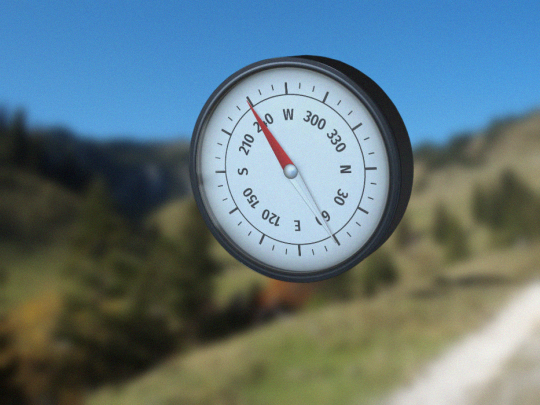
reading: 240 °
